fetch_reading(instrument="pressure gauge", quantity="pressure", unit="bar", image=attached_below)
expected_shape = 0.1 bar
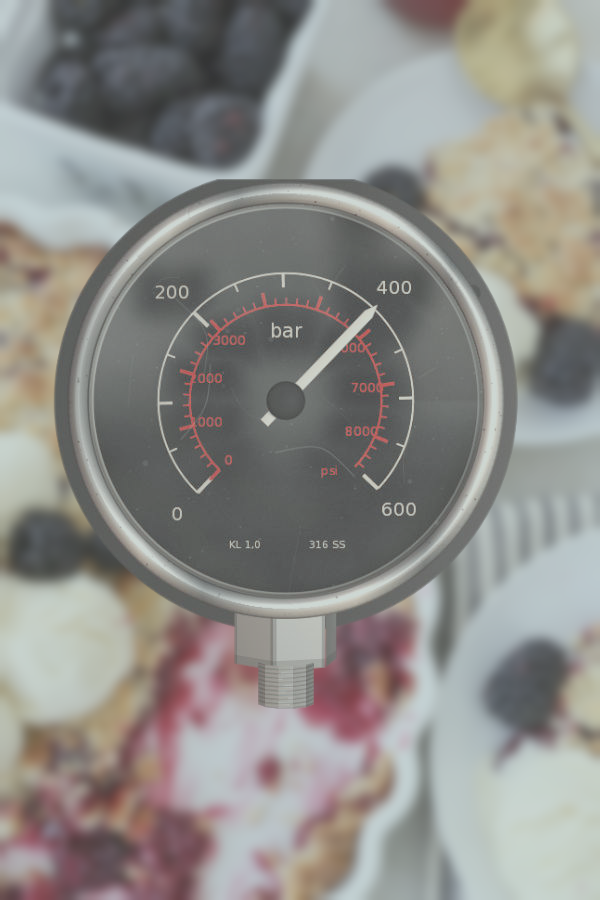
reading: 400 bar
